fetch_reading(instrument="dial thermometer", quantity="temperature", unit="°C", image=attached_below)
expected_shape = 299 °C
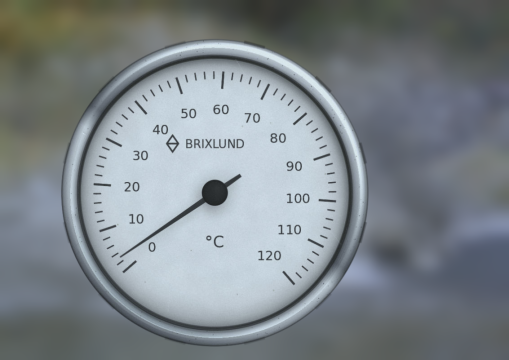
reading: 3 °C
